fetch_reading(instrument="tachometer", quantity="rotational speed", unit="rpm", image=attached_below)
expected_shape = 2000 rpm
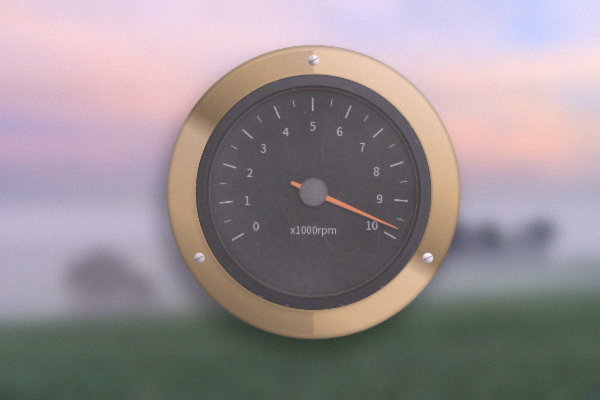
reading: 9750 rpm
